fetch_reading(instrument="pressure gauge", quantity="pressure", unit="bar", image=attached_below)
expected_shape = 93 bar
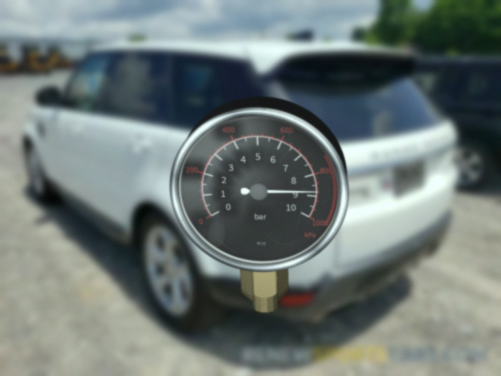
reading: 8.75 bar
